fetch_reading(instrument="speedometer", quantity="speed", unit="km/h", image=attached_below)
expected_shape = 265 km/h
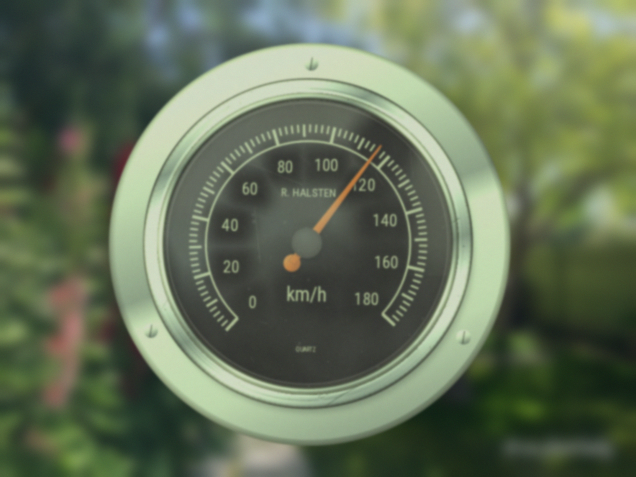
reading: 116 km/h
